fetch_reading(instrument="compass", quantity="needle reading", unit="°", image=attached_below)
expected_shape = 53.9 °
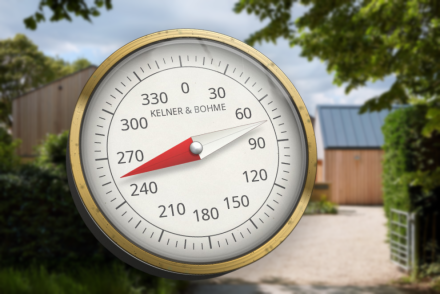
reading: 255 °
